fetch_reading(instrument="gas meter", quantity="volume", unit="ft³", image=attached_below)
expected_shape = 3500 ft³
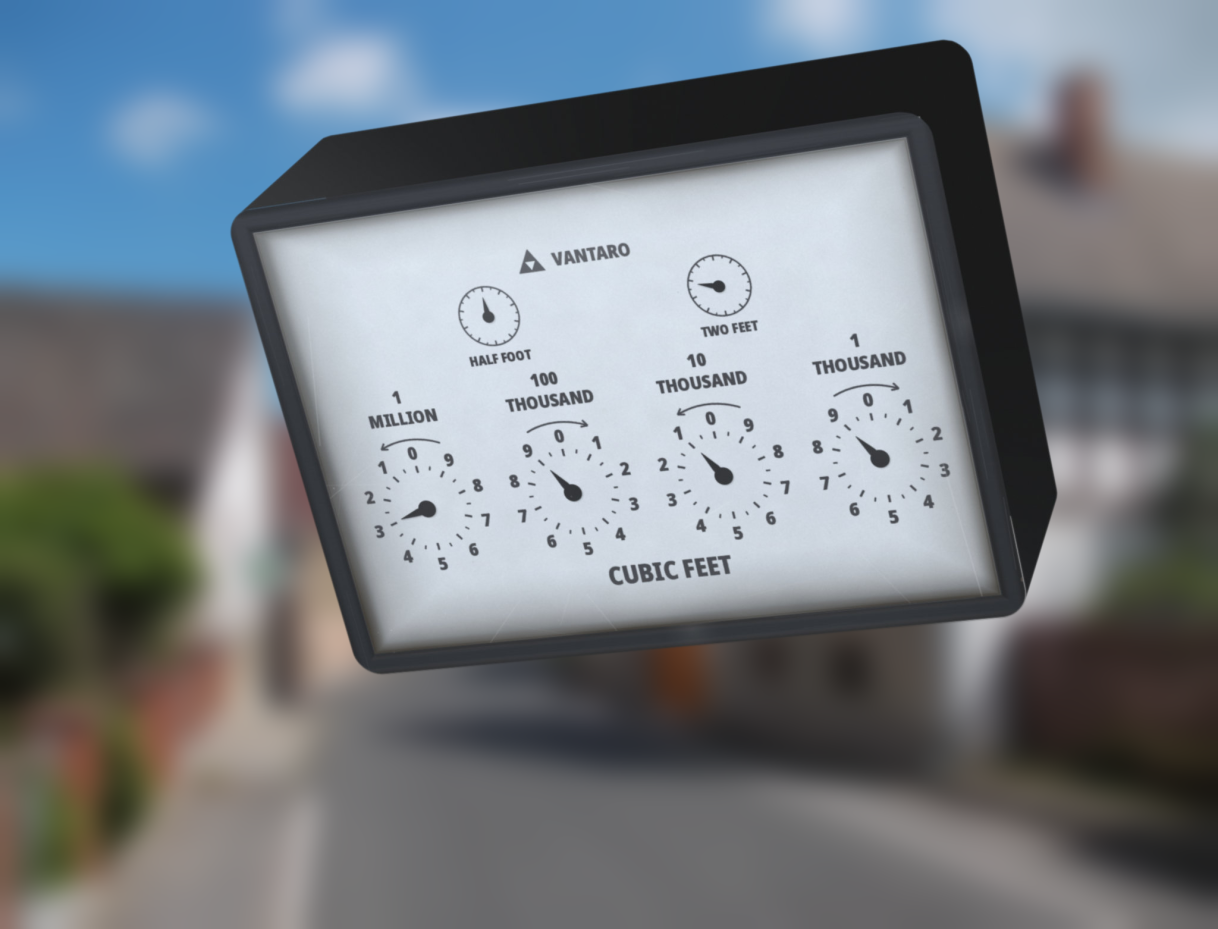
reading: 290900 ft³
